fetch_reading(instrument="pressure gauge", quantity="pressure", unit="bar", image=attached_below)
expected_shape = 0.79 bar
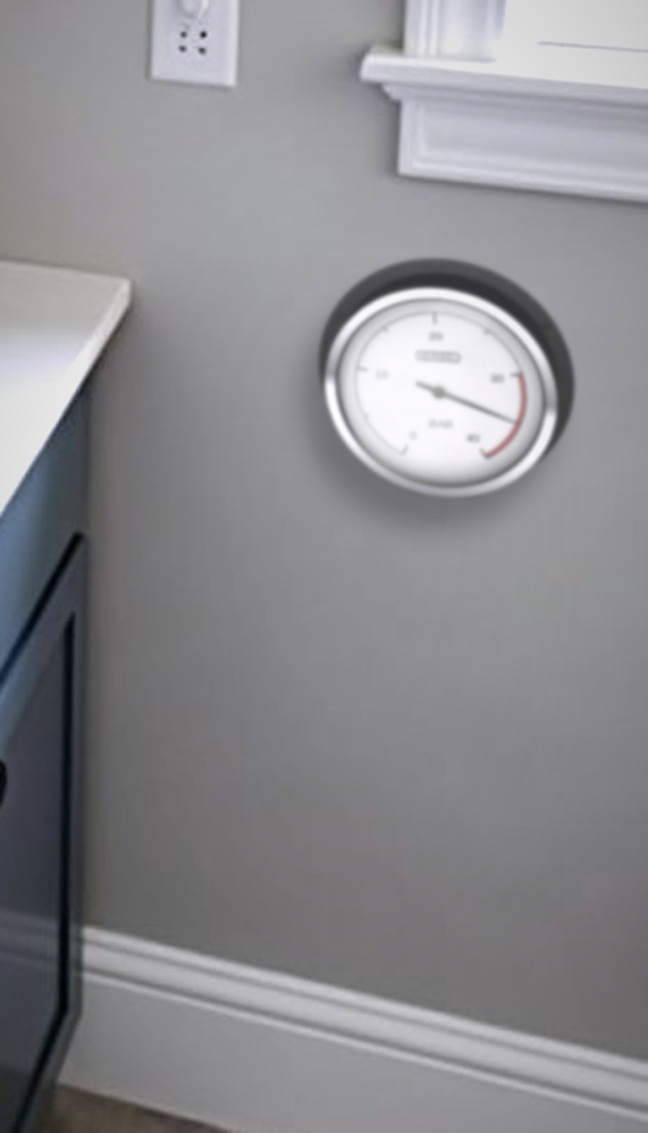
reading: 35 bar
